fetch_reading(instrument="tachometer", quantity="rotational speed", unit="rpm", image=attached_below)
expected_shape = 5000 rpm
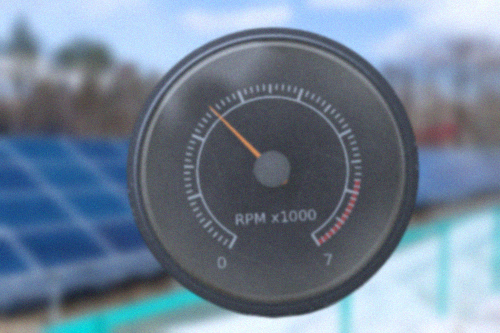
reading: 2500 rpm
